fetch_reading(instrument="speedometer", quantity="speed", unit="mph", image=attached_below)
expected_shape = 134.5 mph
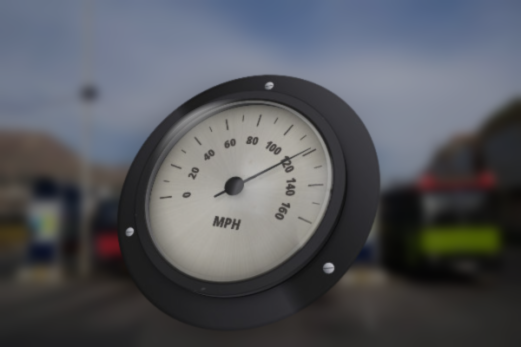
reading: 120 mph
